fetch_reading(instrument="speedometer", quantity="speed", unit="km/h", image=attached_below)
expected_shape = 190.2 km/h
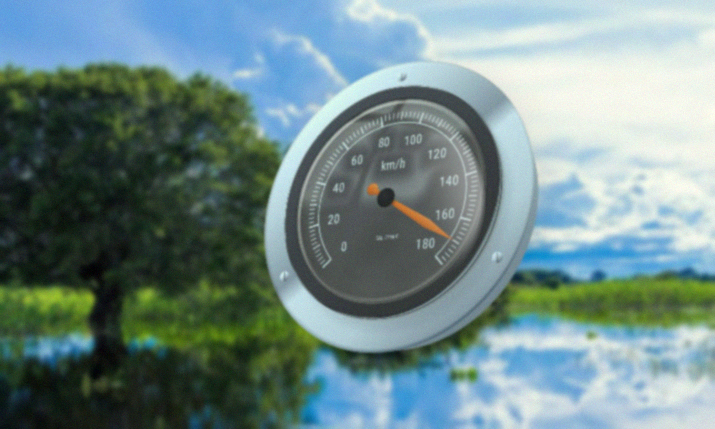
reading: 170 km/h
